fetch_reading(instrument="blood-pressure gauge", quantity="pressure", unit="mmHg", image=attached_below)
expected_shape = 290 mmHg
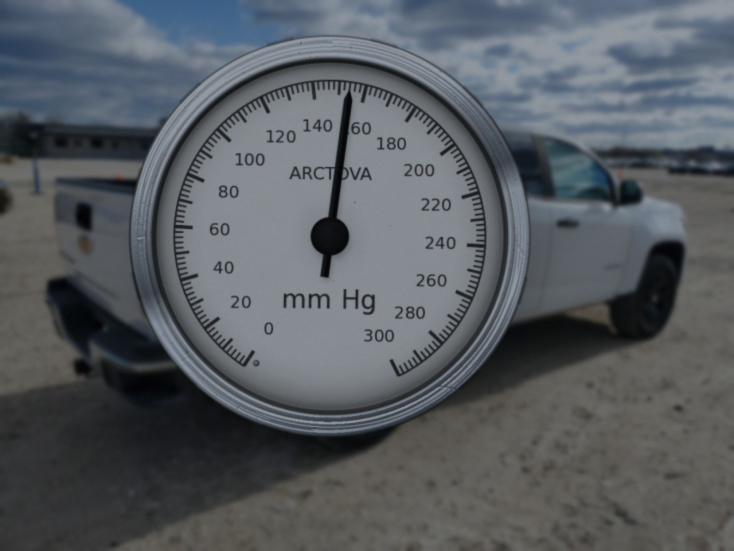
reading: 154 mmHg
